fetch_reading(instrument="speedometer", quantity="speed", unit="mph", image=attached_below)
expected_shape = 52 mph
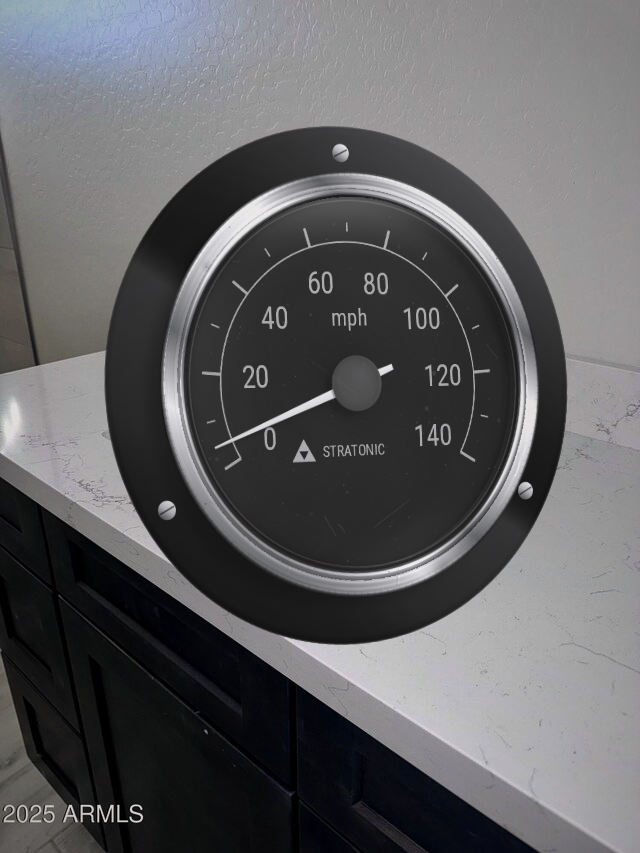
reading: 5 mph
